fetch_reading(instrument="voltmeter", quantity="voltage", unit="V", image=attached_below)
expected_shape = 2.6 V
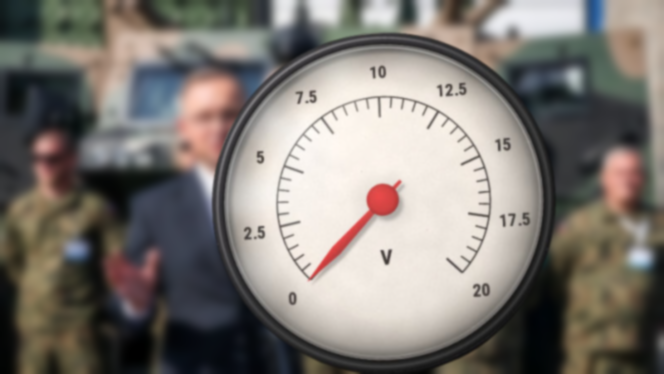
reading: 0 V
